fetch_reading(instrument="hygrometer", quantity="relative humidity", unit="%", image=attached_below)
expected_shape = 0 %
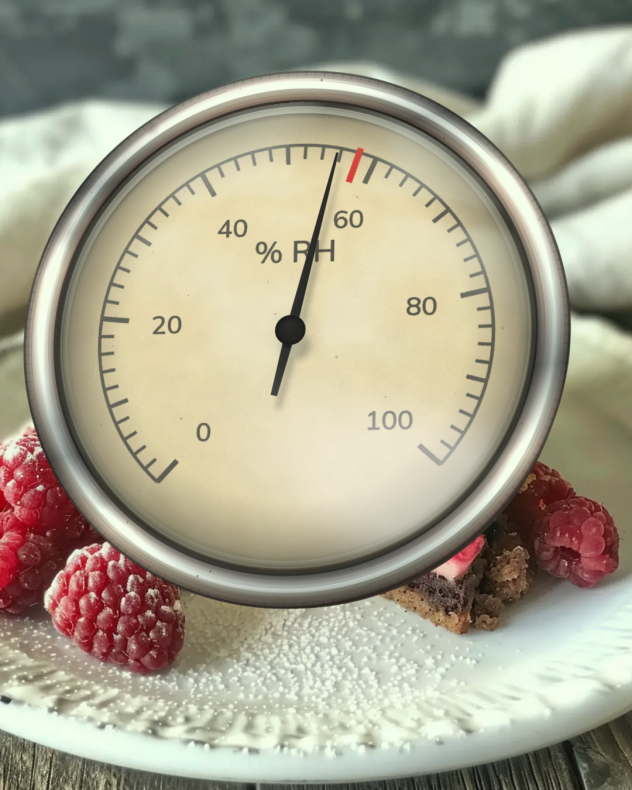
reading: 56 %
